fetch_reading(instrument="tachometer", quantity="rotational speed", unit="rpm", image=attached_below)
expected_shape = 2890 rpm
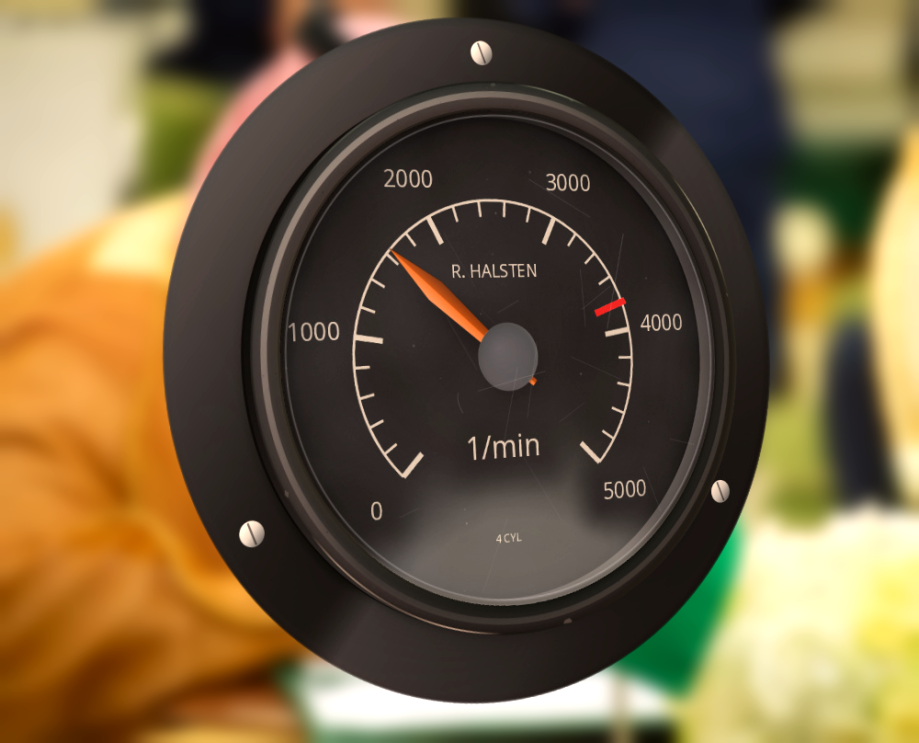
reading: 1600 rpm
